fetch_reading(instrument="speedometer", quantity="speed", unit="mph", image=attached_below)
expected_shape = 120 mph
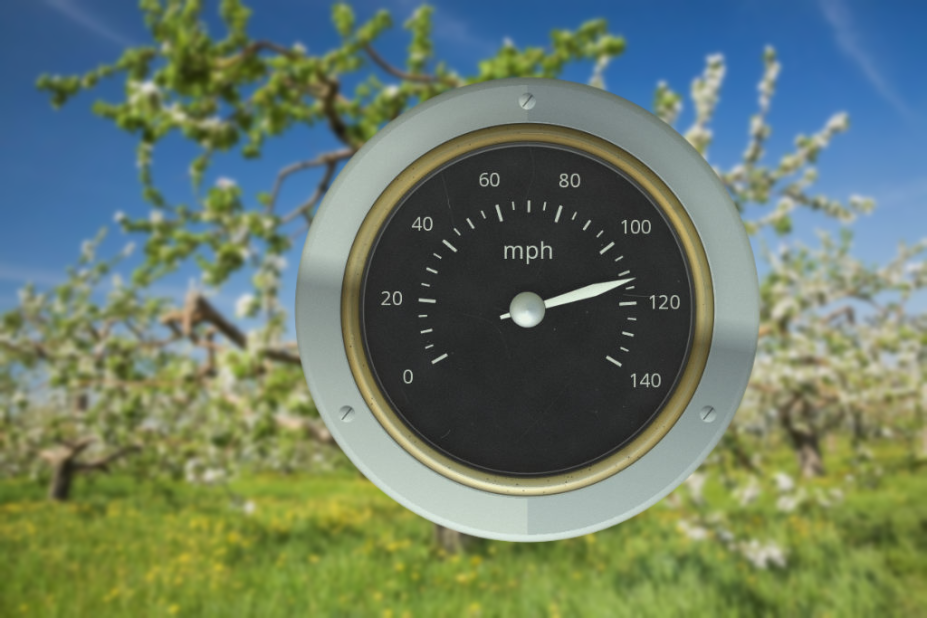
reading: 112.5 mph
